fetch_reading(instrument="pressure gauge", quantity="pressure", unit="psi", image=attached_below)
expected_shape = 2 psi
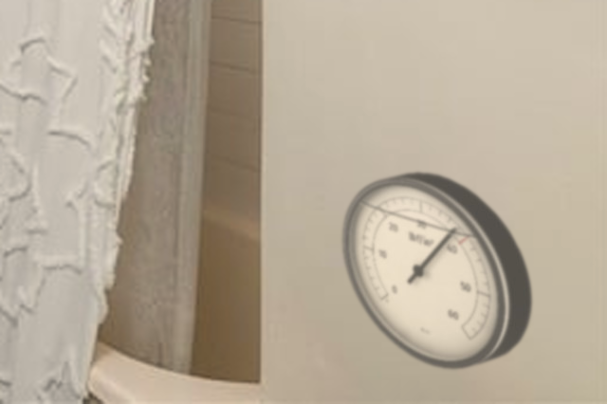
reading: 38 psi
